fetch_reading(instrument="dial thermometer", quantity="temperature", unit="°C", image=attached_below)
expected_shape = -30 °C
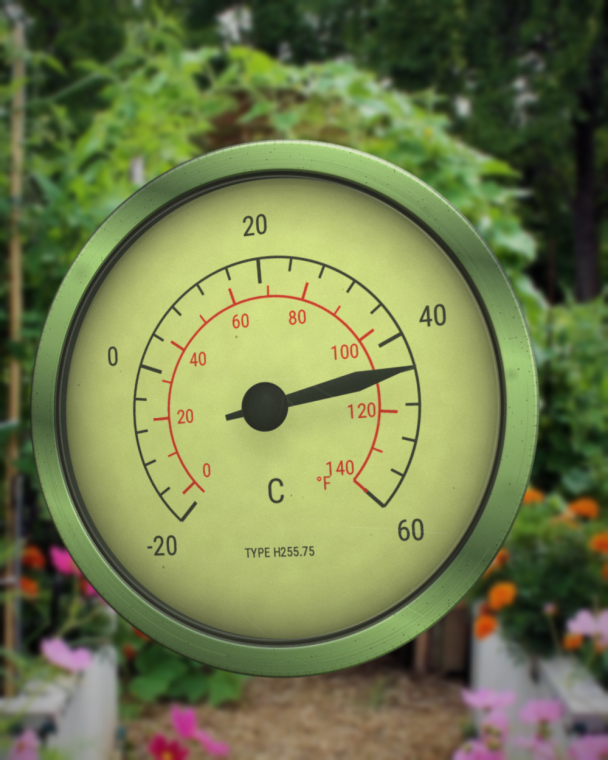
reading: 44 °C
